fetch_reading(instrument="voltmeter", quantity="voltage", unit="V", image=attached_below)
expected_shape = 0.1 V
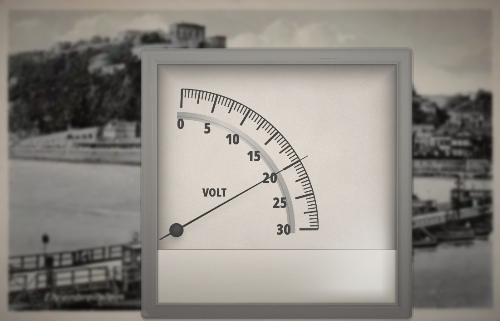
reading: 20 V
